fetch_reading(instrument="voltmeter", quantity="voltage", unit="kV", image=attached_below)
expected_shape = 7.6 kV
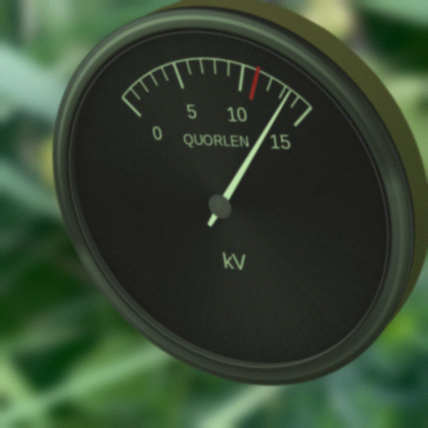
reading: 13.5 kV
